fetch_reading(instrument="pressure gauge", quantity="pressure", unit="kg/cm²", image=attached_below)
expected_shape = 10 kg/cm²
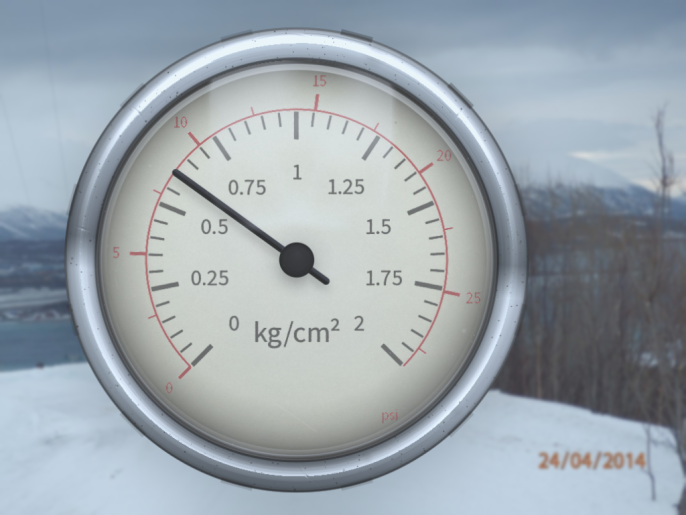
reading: 0.6 kg/cm²
